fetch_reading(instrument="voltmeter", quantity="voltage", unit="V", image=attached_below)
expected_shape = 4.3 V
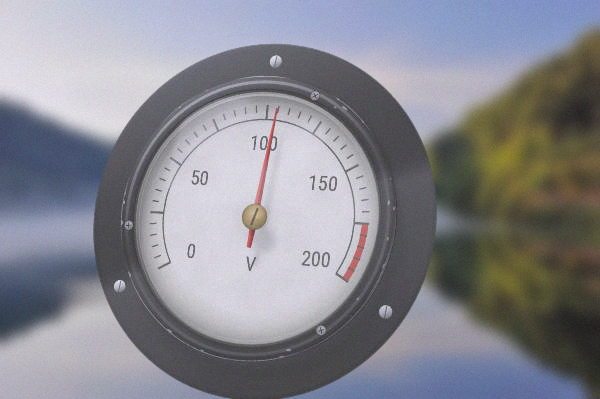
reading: 105 V
